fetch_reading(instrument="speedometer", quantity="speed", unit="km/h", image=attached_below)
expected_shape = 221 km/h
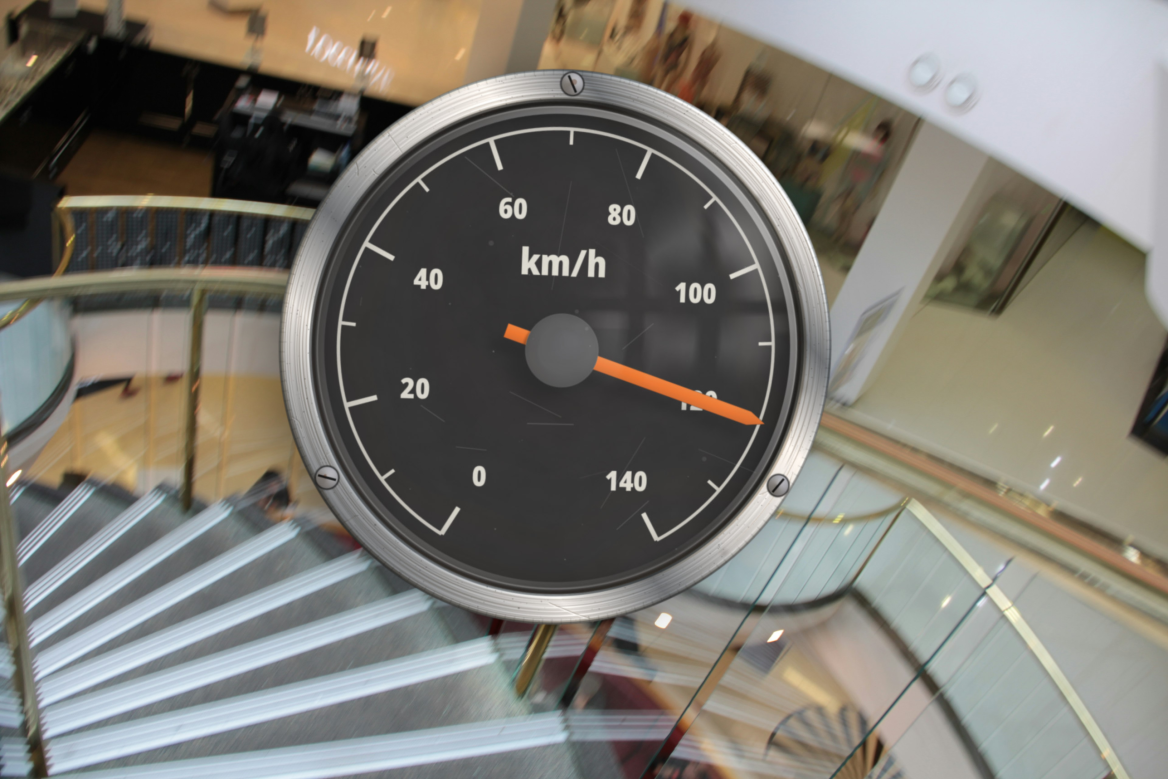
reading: 120 km/h
